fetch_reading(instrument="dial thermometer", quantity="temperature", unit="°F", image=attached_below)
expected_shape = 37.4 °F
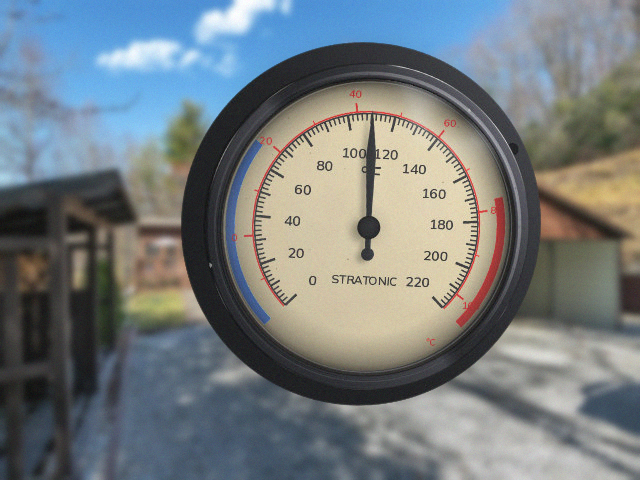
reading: 110 °F
